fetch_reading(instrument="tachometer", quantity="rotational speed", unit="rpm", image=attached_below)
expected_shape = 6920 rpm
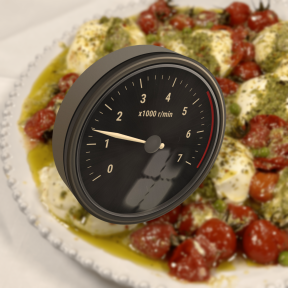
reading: 1400 rpm
